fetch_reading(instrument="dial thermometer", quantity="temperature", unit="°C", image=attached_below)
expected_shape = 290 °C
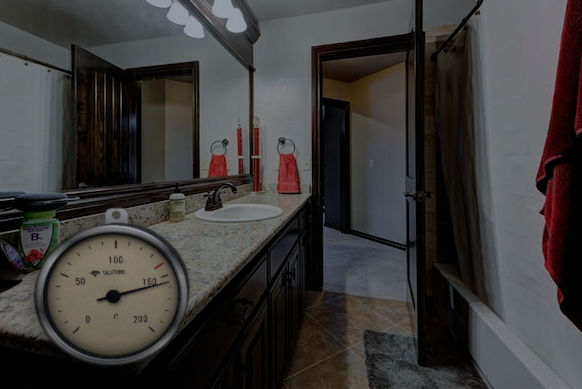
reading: 155 °C
